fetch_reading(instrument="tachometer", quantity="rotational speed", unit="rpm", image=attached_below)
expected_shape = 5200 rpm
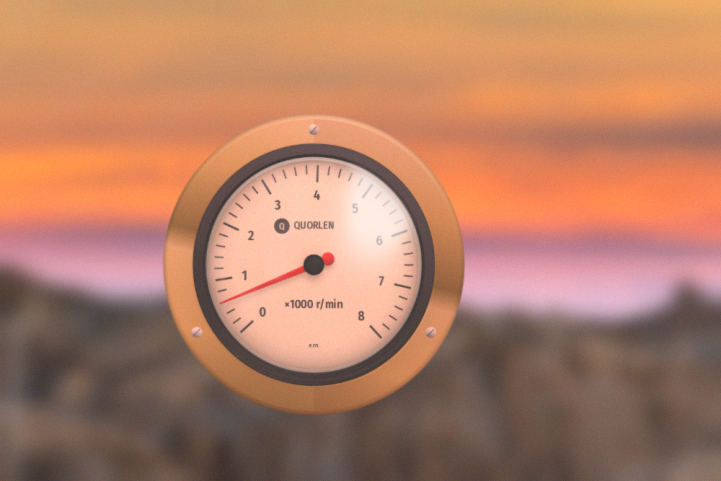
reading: 600 rpm
